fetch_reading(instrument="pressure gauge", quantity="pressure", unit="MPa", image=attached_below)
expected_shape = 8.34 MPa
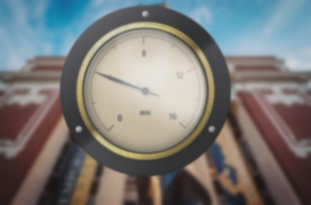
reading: 4 MPa
